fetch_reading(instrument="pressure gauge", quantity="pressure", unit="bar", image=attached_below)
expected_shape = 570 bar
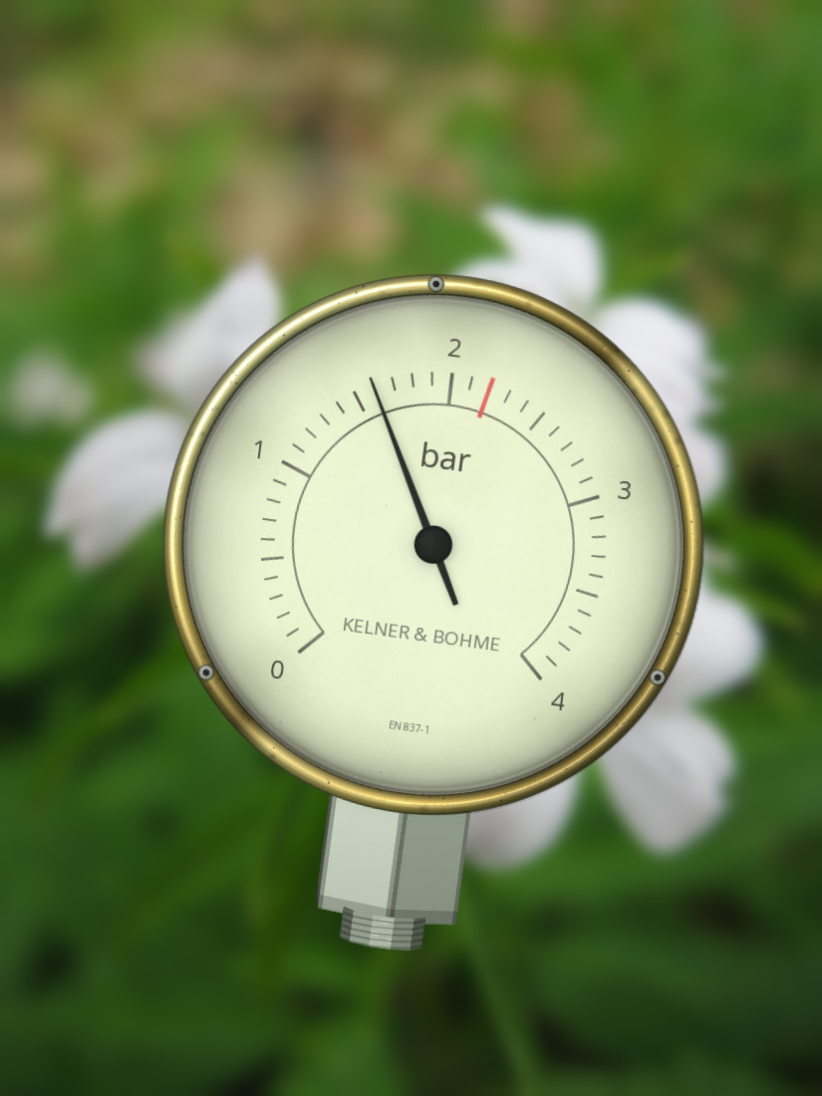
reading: 1.6 bar
